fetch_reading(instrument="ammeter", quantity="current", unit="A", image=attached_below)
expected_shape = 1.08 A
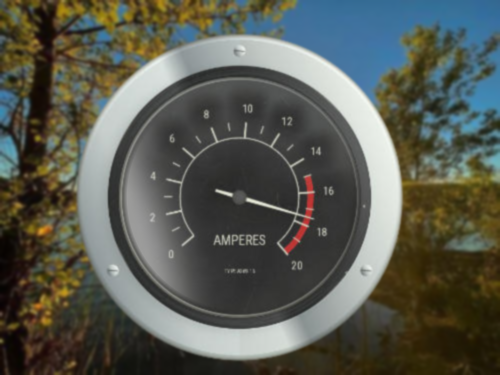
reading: 17.5 A
